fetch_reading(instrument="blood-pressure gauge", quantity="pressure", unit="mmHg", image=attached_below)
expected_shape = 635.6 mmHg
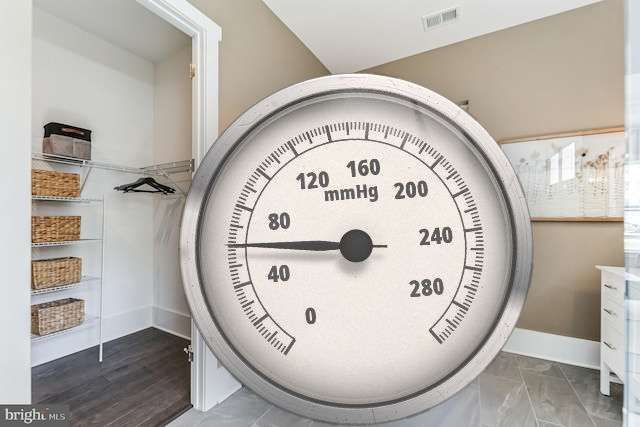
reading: 60 mmHg
